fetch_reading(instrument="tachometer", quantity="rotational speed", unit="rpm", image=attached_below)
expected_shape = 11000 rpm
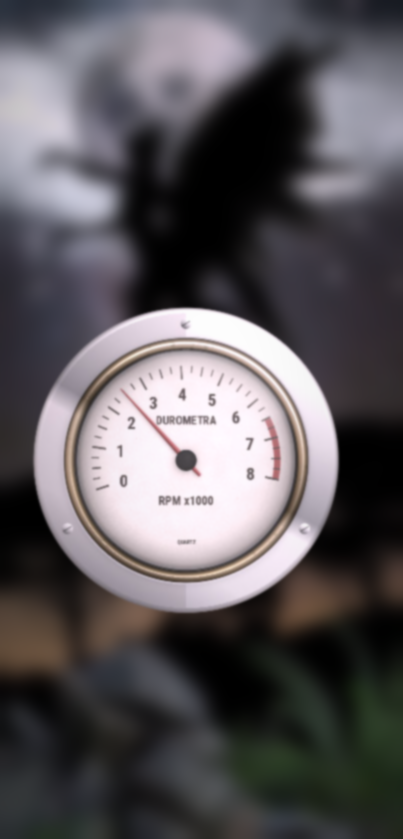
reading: 2500 rpm
